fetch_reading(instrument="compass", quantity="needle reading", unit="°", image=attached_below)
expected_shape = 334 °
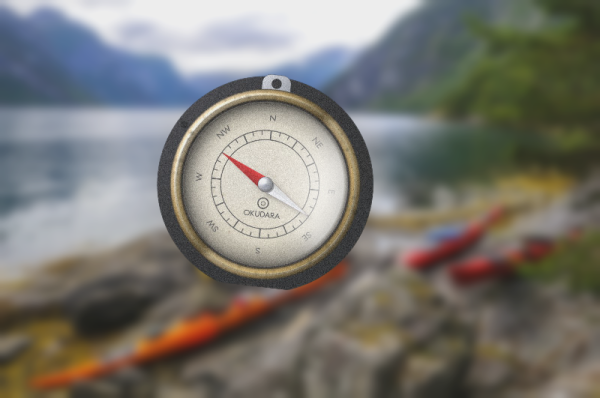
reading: 300 °
